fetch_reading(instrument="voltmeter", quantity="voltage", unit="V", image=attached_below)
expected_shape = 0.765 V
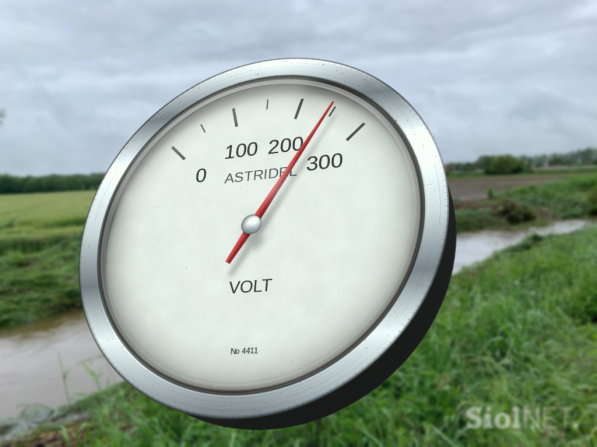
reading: 250 V
